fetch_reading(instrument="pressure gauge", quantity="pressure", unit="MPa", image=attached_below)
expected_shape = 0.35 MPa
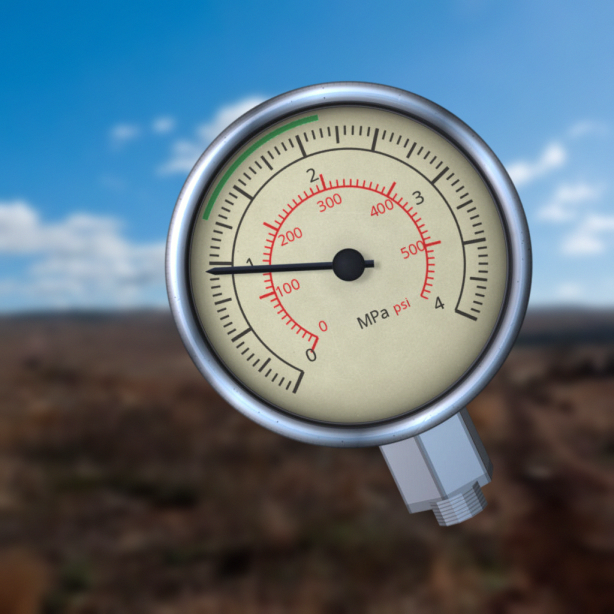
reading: 0.95 MPa
